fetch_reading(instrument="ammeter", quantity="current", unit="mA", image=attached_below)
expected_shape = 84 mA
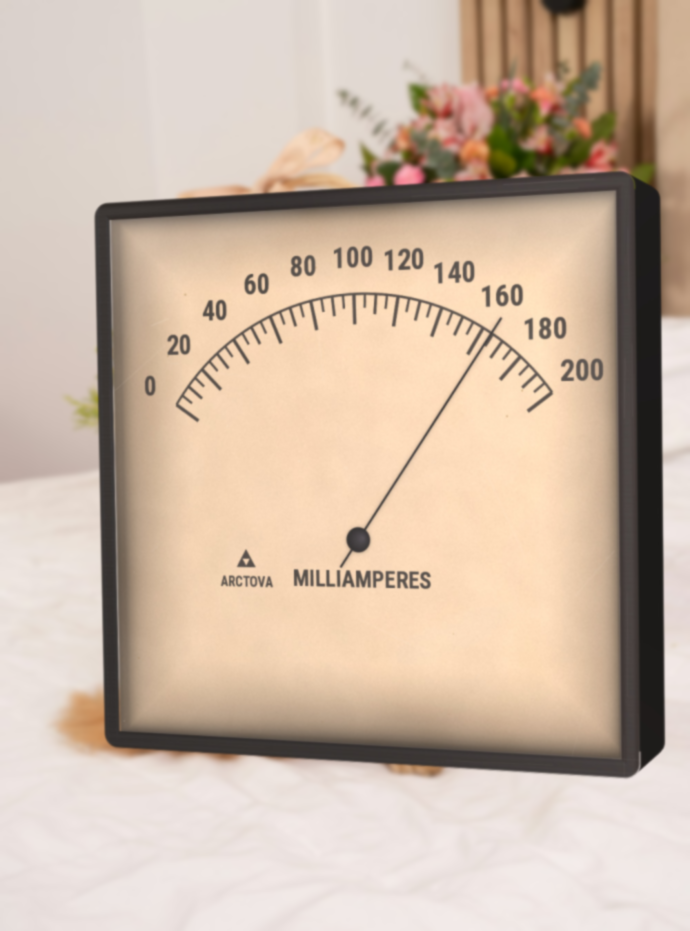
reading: 165 mA
